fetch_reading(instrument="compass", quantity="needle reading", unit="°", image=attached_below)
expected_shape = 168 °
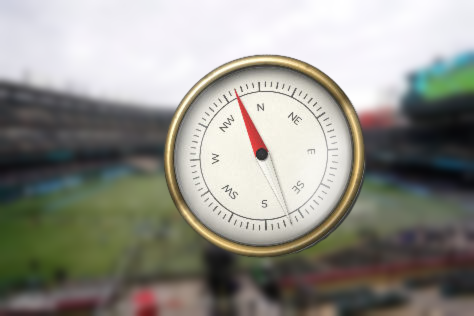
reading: 340 °
